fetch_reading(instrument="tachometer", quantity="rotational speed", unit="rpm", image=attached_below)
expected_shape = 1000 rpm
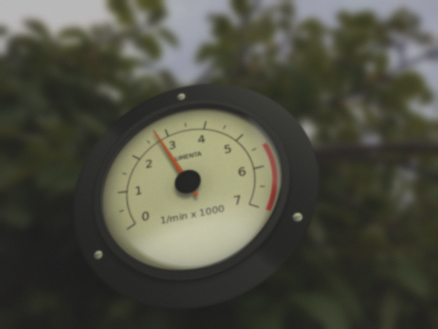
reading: 2750 rpm
